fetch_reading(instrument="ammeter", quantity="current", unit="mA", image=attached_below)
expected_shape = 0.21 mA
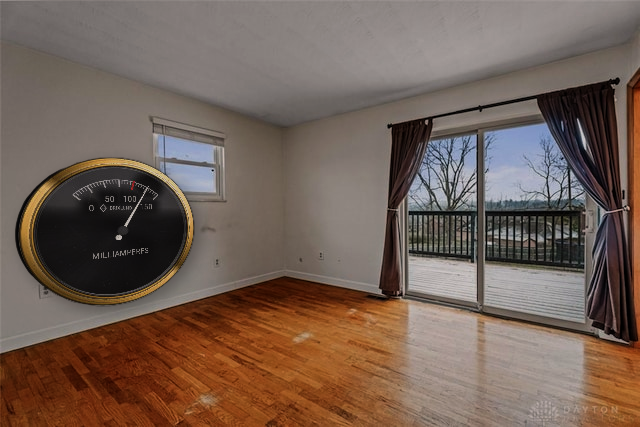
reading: 125 mA
